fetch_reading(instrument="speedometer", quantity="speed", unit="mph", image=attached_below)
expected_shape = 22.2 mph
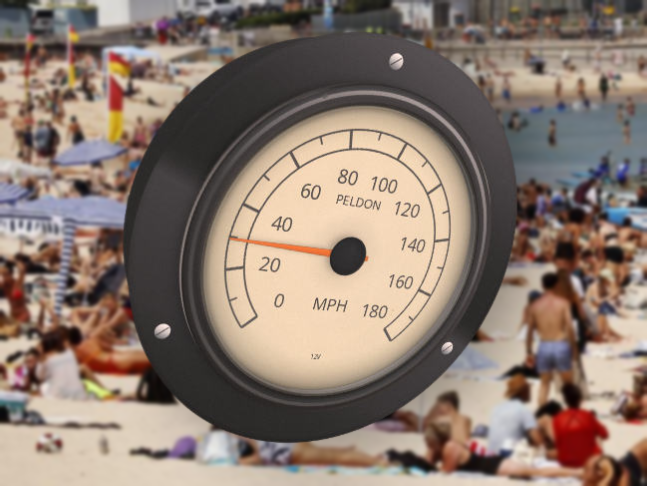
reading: 30 mph
